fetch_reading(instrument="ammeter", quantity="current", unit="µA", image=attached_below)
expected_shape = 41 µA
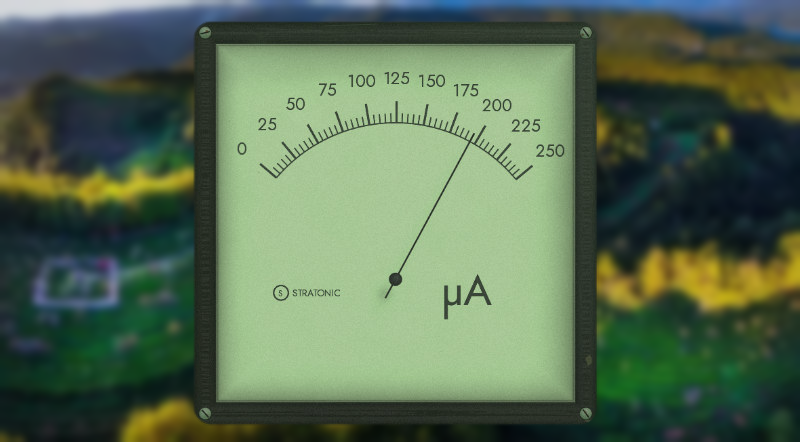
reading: 195 µA
